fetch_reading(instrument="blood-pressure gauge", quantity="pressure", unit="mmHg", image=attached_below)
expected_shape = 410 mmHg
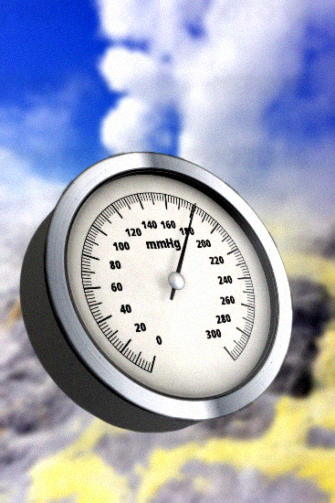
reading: 180 mmHg
